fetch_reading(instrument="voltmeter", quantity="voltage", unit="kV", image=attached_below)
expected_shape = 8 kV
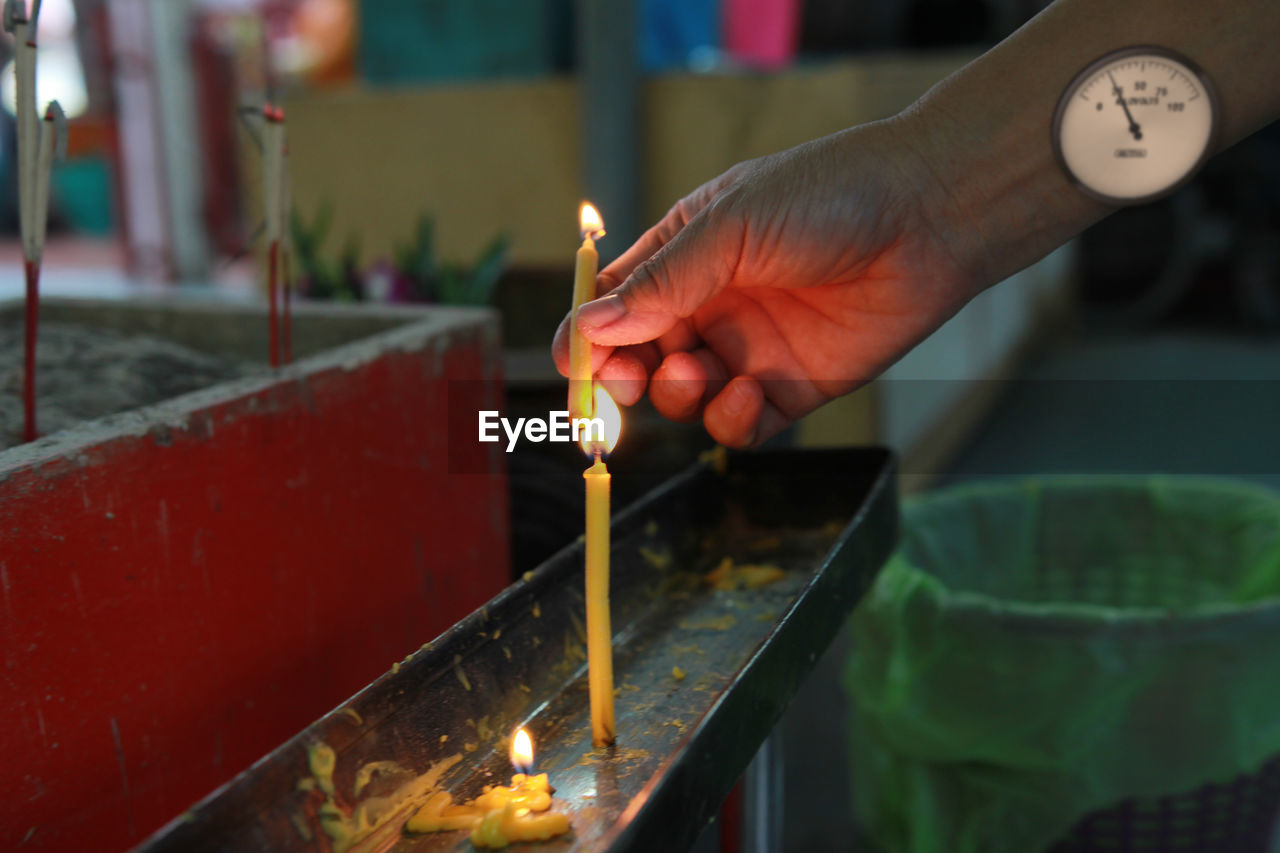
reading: 25 kV
